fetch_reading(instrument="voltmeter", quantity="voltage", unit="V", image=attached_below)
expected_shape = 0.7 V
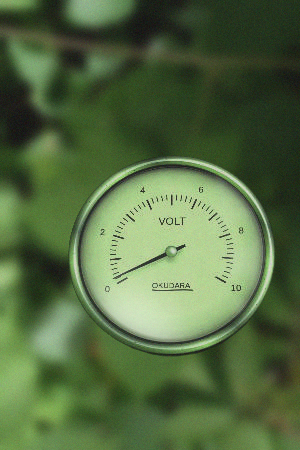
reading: 0.2 V
